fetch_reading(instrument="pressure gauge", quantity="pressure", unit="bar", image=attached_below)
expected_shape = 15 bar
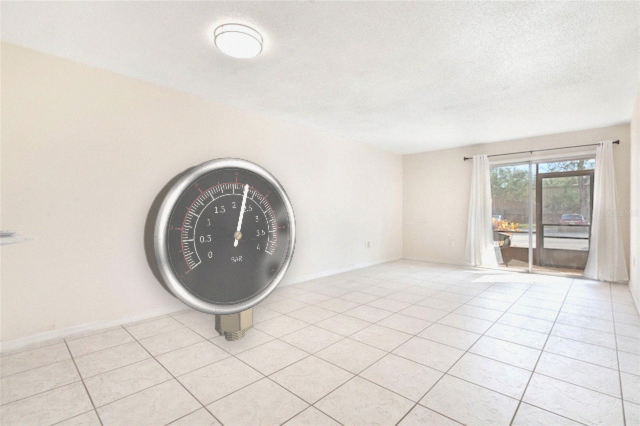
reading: 2.25 bar
